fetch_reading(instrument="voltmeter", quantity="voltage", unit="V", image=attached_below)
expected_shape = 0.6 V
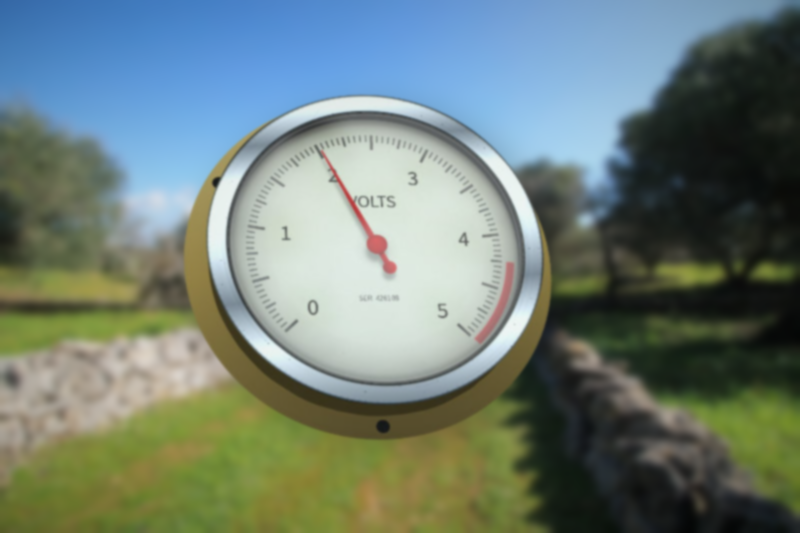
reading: 2 V
